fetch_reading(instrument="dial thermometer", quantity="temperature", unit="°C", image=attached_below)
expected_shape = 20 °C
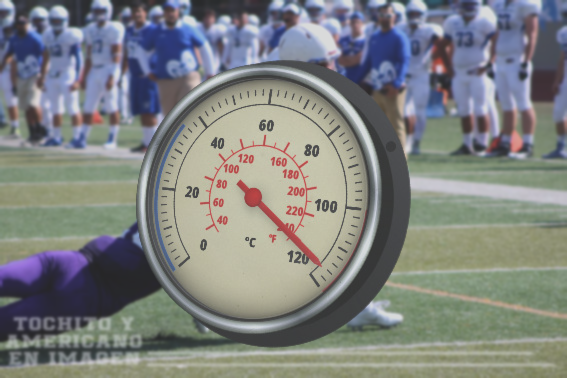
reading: 116 °C
